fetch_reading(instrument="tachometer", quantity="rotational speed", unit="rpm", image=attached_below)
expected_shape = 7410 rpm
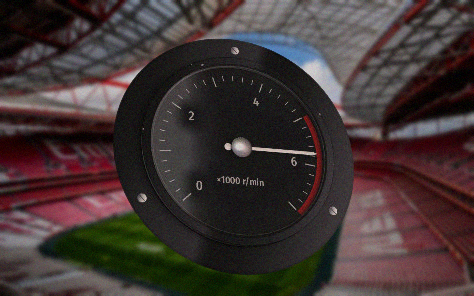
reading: 5800 rpm
